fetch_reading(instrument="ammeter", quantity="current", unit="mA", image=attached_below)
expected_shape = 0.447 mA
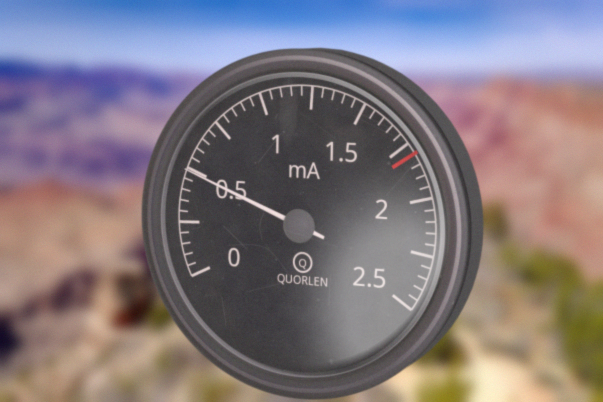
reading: 0.5 mA
